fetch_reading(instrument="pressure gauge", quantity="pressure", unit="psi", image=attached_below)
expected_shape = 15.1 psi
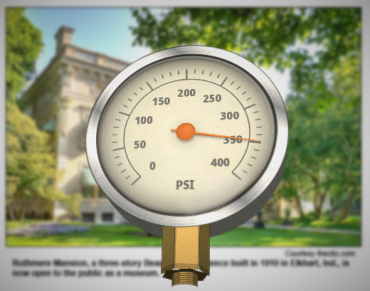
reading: 350 psi
